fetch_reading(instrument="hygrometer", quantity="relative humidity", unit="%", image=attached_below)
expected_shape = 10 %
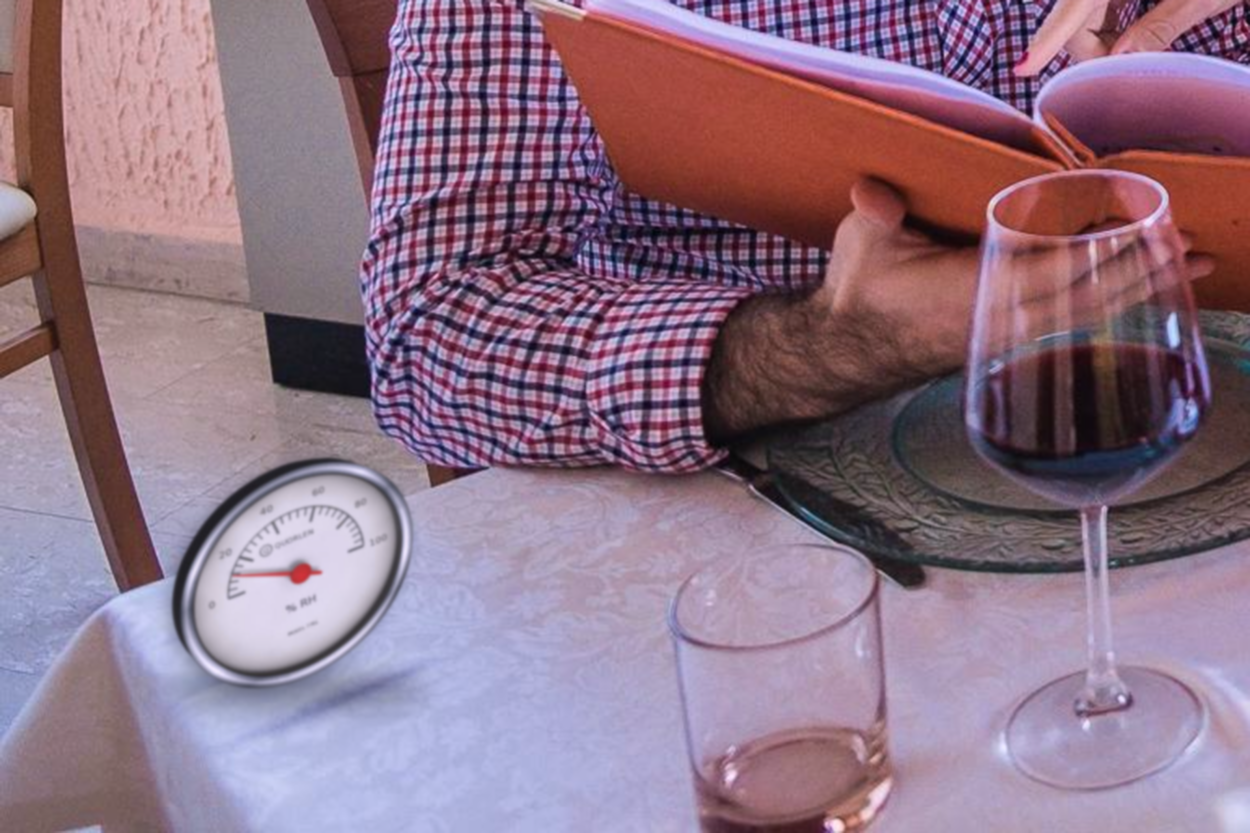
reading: 12 %
